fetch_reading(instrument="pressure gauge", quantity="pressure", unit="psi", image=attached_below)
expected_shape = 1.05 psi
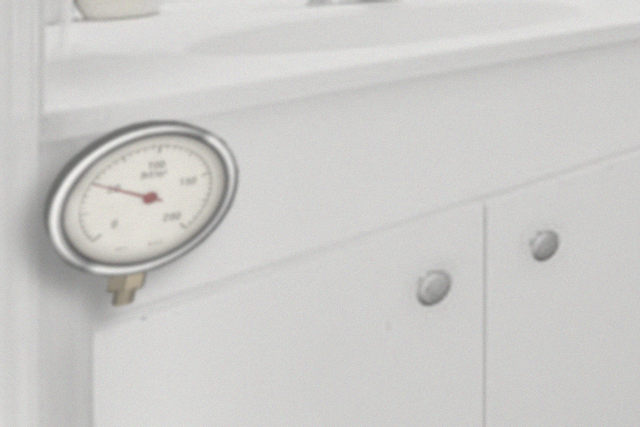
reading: 50 psi
